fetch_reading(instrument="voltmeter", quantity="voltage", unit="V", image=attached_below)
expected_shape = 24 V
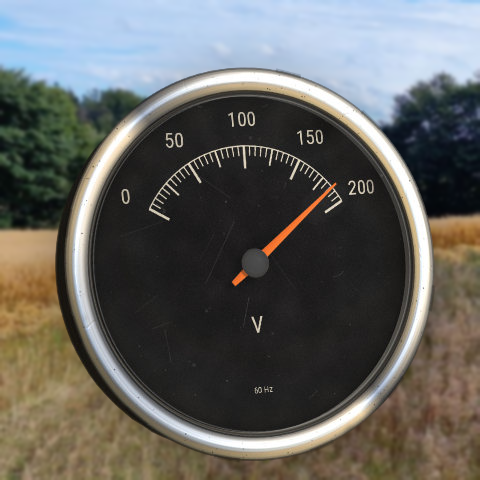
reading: 185 V
